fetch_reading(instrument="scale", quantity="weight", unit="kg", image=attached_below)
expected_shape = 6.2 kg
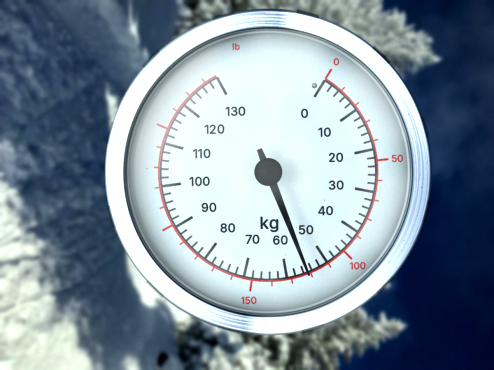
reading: 55 kg
